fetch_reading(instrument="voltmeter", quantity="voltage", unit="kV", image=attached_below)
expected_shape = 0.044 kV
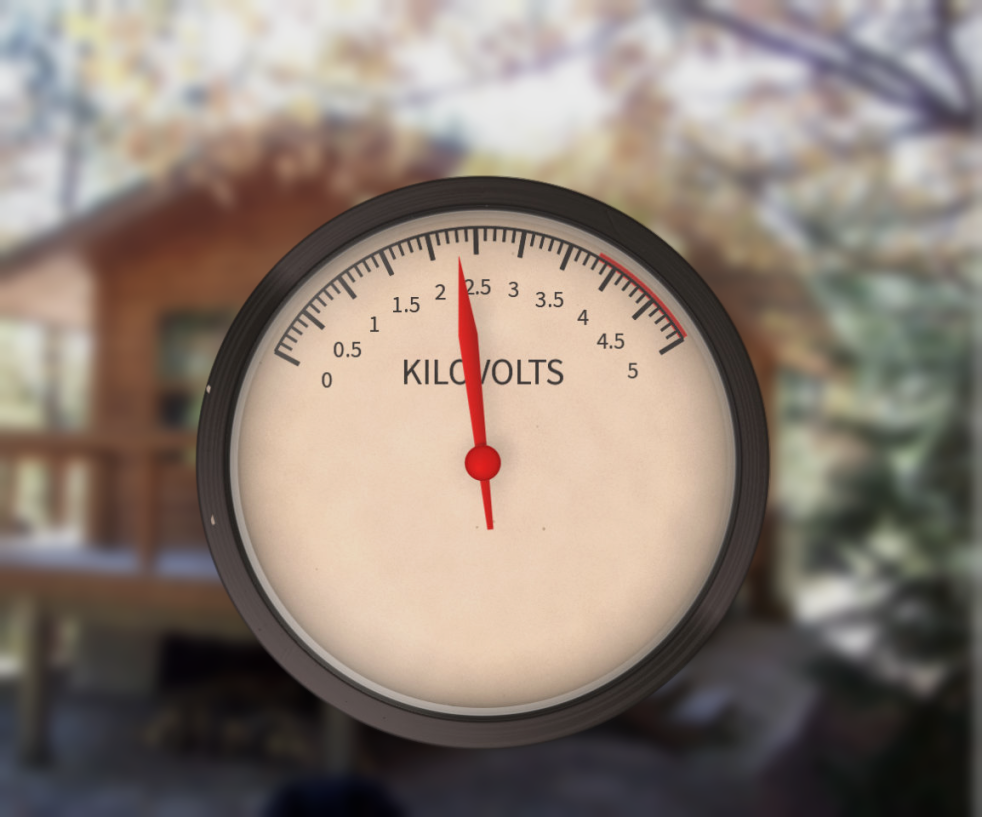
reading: 2.3 kV
